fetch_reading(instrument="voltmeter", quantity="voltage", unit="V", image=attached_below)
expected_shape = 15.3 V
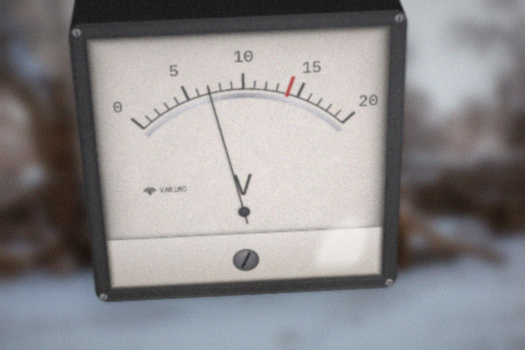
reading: 7 V
